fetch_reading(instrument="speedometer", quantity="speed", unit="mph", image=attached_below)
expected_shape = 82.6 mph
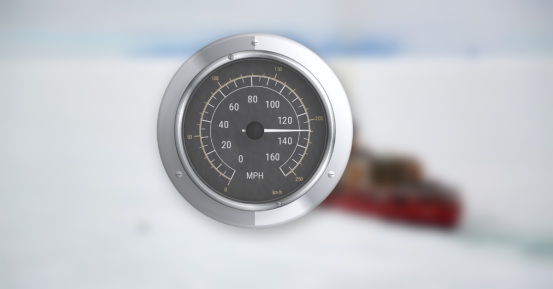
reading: 130 mph
